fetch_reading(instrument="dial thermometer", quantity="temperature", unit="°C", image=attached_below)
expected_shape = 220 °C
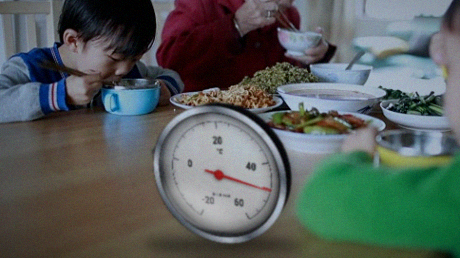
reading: 48 °C
